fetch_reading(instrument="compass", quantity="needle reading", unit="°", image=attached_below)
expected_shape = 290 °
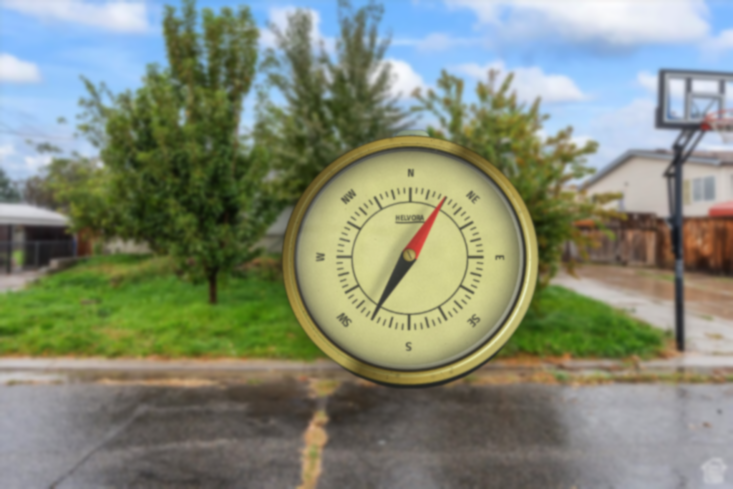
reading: 30 °
